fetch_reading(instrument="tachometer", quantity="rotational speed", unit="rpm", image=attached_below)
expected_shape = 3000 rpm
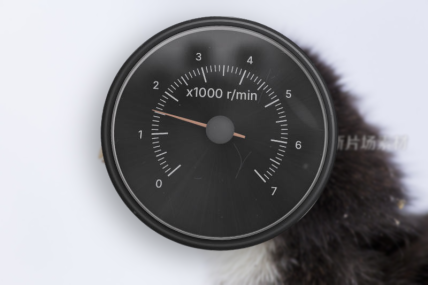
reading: 1500 rpm
